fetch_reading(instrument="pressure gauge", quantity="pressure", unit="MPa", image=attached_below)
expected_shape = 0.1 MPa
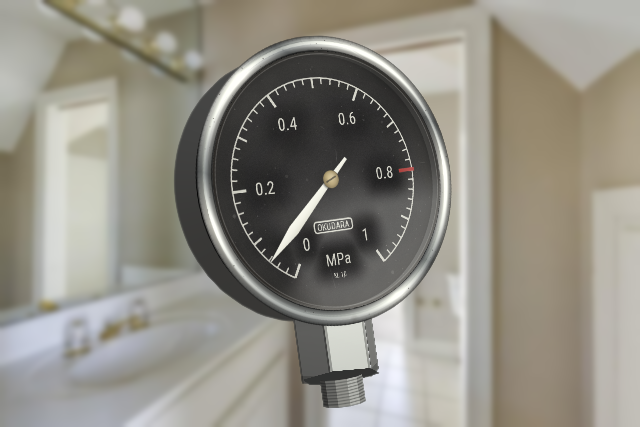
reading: 0.06 MPa
